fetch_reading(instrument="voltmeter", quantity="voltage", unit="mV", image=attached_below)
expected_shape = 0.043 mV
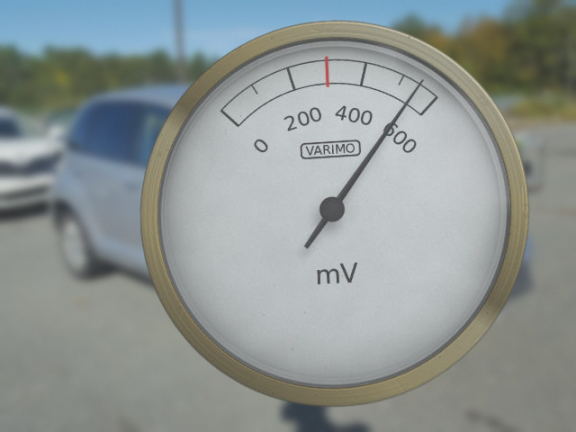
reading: 550 mV
